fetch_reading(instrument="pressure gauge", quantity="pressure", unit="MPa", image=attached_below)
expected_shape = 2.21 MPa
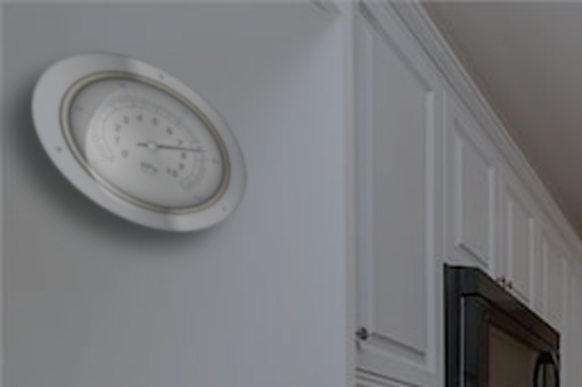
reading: 7.5 MPa
